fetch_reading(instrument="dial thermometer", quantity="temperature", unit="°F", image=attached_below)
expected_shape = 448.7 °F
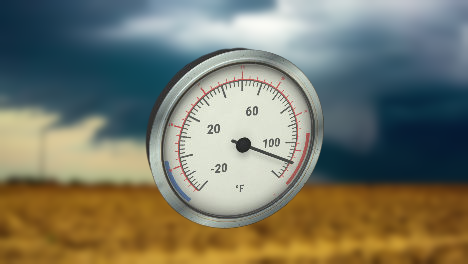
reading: 110 °F
